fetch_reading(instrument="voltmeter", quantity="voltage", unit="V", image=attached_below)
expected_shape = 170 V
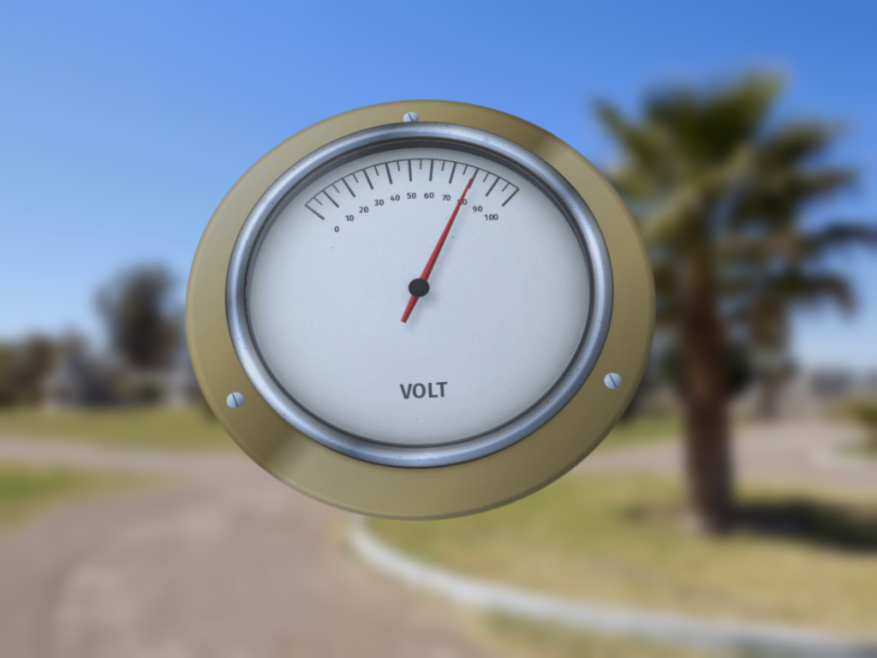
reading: 80 V
